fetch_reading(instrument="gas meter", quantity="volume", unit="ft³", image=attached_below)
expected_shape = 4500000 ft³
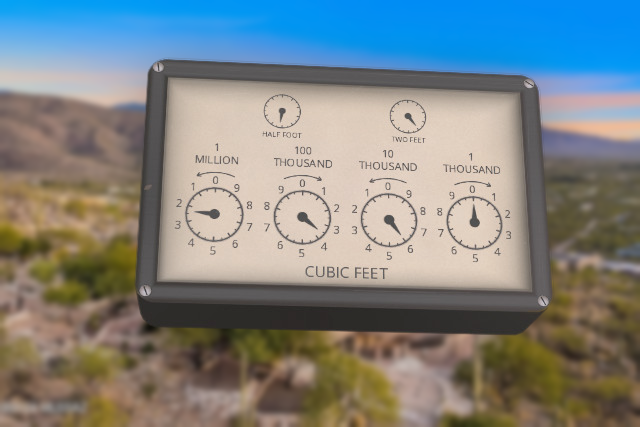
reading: 236000 ft³
